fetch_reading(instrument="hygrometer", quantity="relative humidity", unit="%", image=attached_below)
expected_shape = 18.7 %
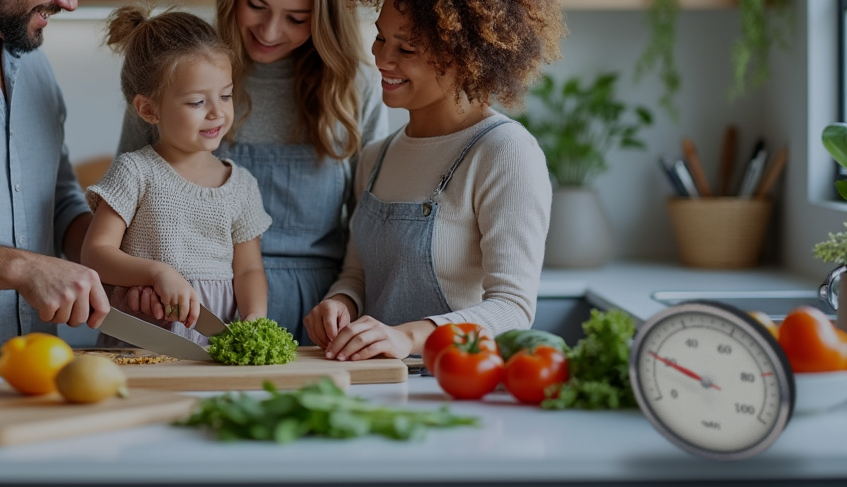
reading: 20 %
